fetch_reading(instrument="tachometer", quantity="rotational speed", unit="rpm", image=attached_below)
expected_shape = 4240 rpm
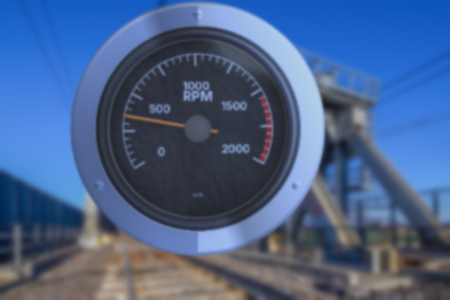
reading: 350 rpm
